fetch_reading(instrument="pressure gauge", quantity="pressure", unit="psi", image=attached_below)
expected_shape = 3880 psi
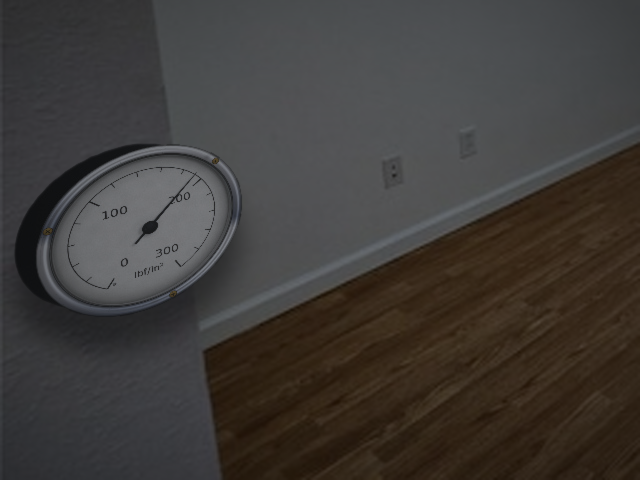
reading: 190 psi
